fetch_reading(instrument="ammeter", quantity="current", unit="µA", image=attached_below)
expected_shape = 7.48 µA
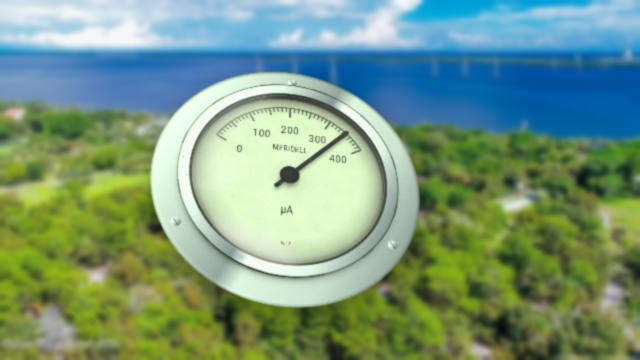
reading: 350 µA
